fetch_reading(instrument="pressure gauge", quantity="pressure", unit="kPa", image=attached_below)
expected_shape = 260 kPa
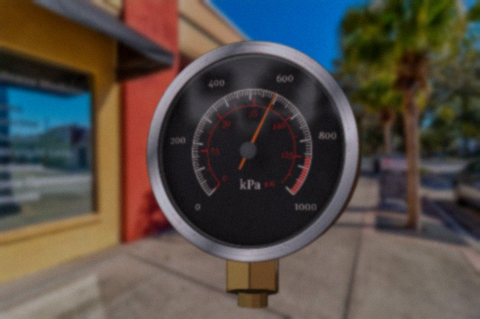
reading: 600 kPa
